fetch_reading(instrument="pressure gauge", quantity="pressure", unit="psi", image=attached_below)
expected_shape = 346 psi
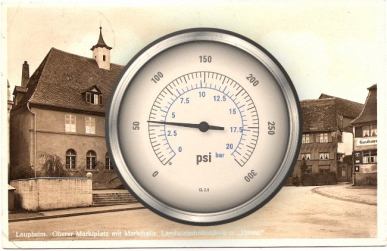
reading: 55 psi
